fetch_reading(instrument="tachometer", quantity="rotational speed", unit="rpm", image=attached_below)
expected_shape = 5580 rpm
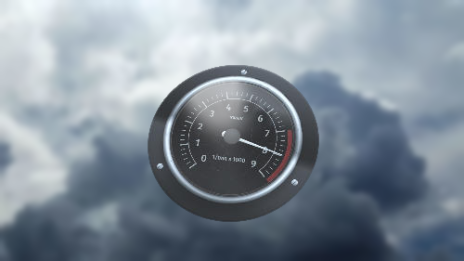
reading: 8000 rpm
